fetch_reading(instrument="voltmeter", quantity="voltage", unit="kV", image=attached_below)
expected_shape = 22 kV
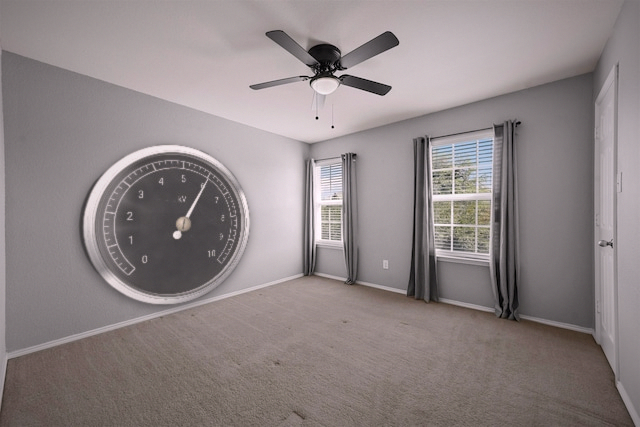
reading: 6 kV
